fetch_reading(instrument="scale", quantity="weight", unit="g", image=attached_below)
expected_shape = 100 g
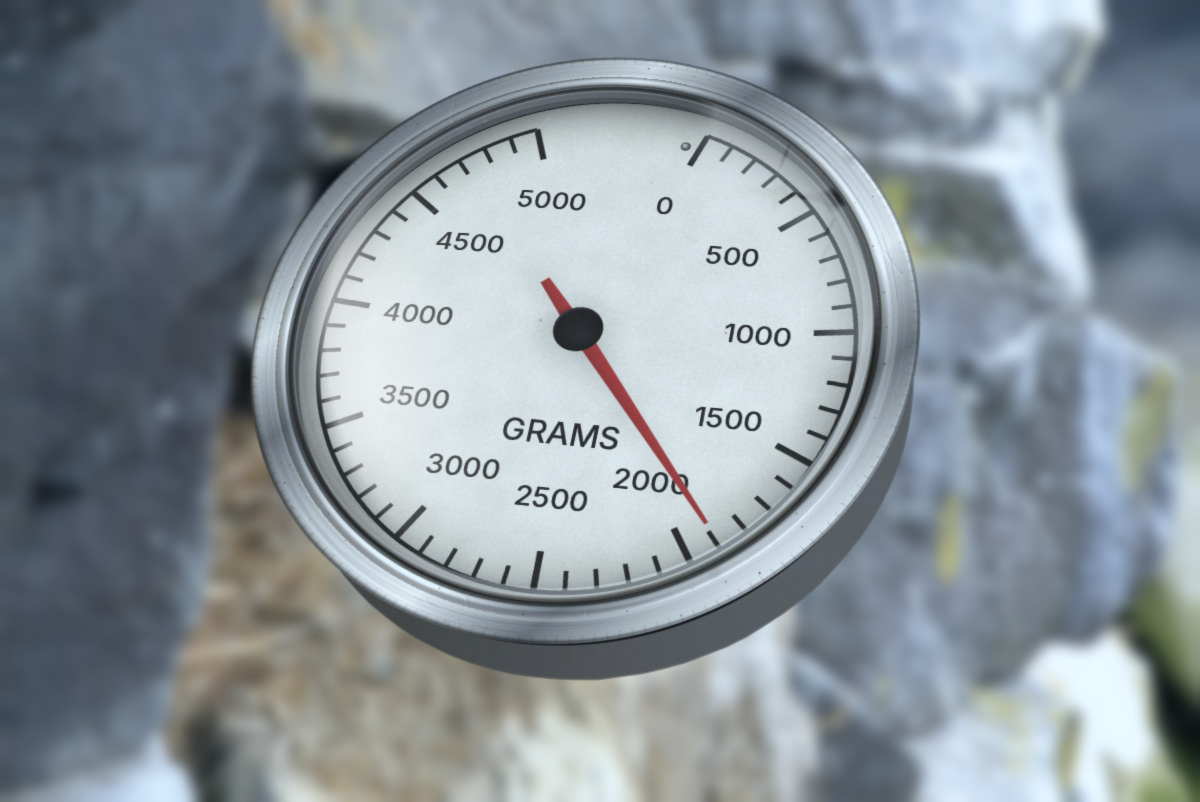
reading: 1900 g
